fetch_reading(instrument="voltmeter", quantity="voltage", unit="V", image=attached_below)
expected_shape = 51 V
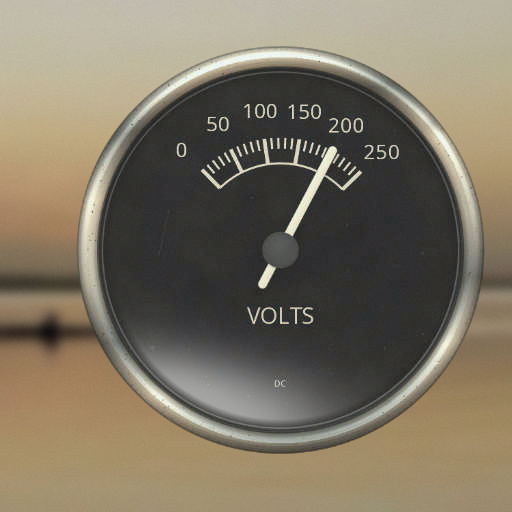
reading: 200 V
